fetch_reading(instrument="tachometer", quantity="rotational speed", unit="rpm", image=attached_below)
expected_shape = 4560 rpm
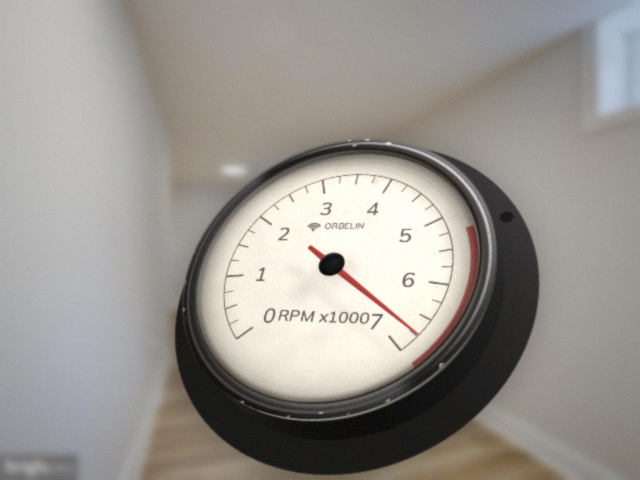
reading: 6750 rpm
